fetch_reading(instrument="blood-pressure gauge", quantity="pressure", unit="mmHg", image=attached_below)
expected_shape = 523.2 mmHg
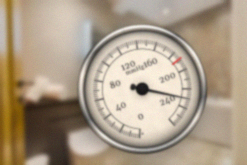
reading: 230 mmHg
